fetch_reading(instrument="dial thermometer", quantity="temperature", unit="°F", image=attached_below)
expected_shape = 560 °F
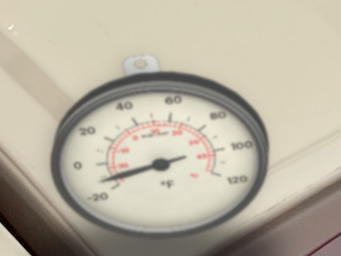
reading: -10 °F
